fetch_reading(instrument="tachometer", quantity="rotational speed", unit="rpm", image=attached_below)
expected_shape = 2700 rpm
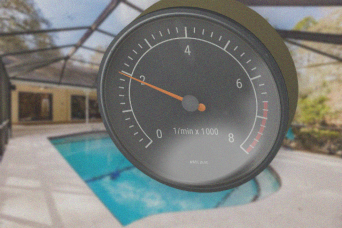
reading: 2000 rpm
